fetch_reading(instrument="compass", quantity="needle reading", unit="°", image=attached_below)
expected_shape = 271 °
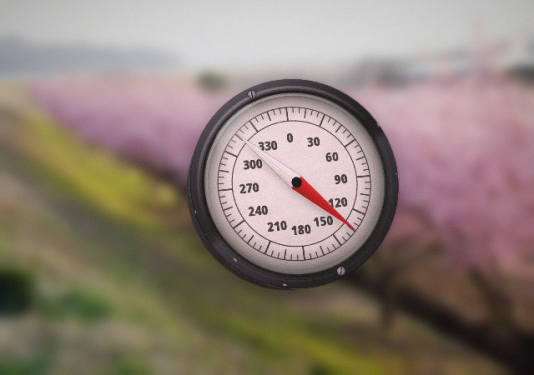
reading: 135 °
